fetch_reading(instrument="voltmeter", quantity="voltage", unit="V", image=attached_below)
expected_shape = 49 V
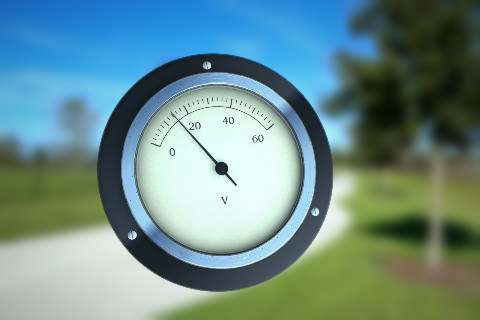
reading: 14 V
